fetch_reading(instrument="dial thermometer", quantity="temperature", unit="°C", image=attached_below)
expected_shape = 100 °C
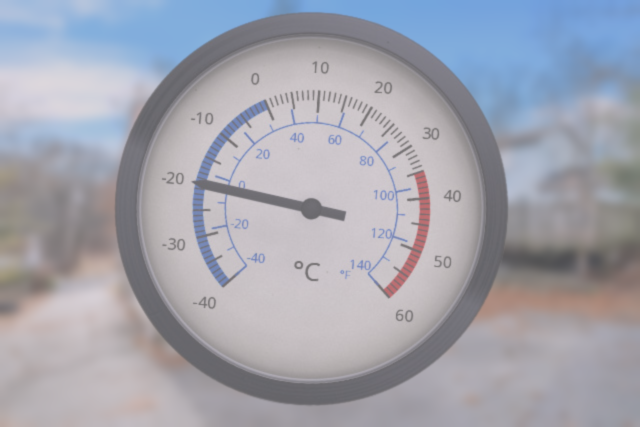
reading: -20 °C
